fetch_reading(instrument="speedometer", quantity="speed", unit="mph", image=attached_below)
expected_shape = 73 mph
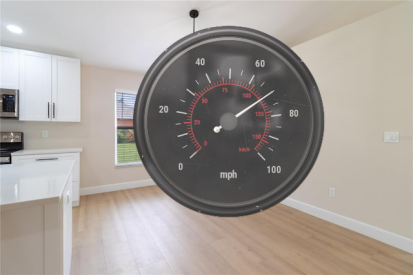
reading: 70 mph
